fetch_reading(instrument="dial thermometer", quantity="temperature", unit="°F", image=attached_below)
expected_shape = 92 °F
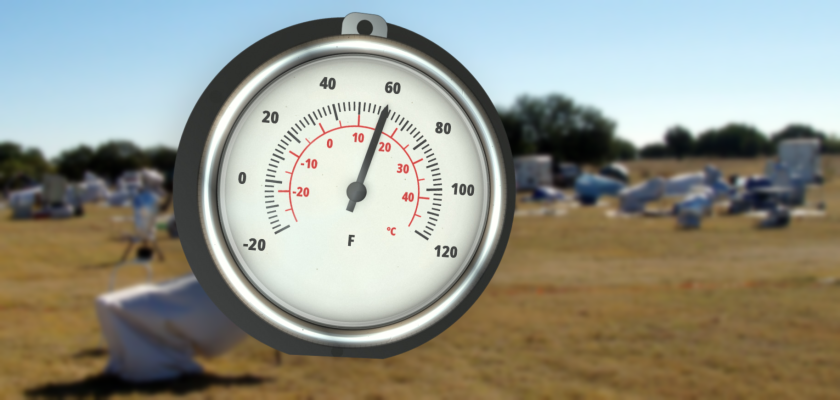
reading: 60 °F
